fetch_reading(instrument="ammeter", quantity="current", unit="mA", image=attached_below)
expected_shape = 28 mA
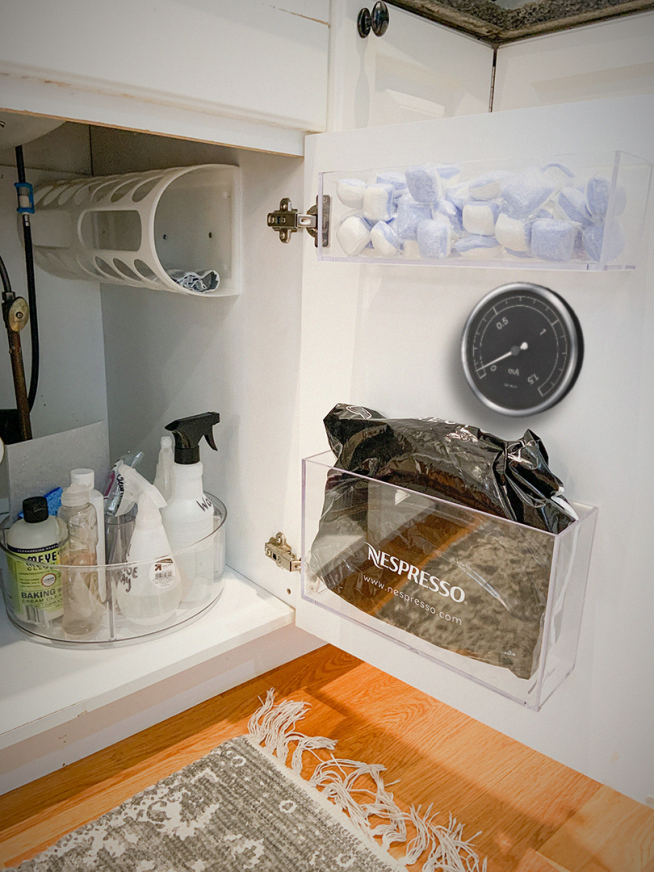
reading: 0.05 mA
